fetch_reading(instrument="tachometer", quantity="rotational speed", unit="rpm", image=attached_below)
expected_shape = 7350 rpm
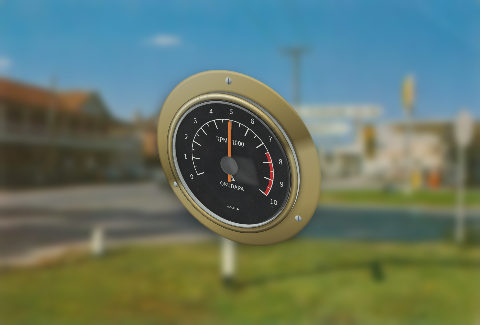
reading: 5000 rpm
